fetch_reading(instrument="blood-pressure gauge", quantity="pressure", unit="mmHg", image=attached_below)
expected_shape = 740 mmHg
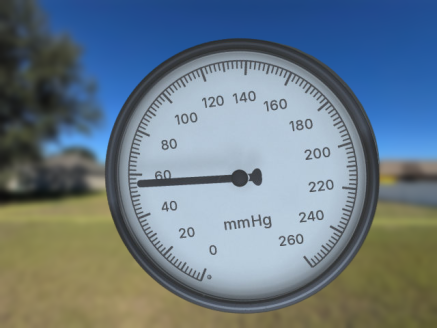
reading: 56 mmHg
